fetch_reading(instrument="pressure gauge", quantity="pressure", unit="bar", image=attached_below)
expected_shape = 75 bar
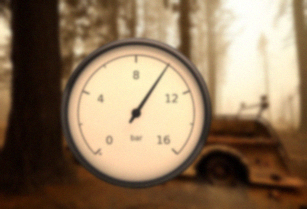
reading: 10 bar
